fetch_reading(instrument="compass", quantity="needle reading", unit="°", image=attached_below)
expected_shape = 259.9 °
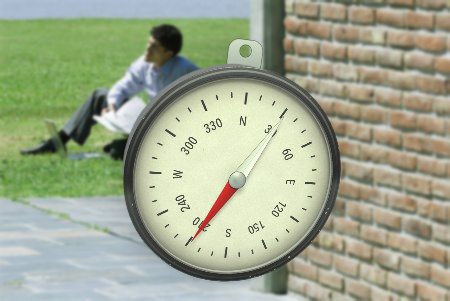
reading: 210 °
